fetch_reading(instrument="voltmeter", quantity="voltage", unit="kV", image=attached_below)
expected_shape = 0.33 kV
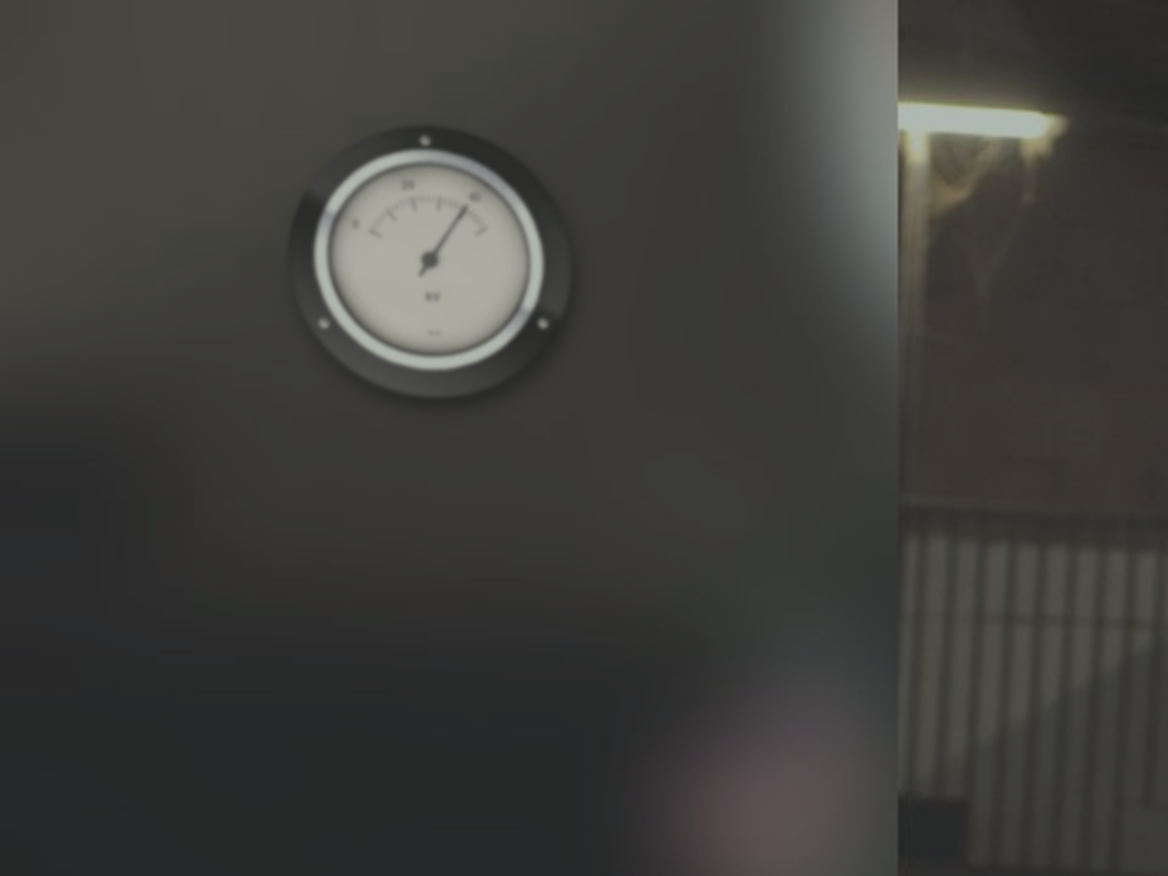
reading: 40 kV
